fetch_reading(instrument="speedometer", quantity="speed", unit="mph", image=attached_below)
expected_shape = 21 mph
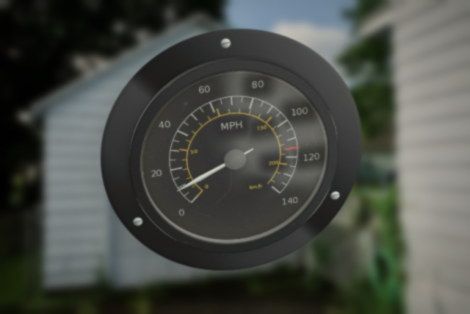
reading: 10 mph
